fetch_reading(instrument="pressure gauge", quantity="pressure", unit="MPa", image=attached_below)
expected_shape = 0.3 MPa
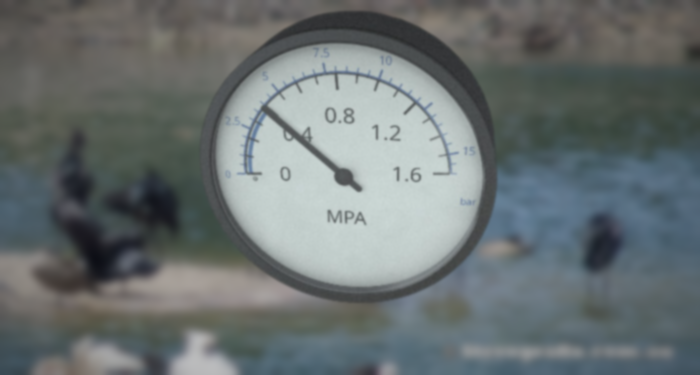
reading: 0.4 MPa
